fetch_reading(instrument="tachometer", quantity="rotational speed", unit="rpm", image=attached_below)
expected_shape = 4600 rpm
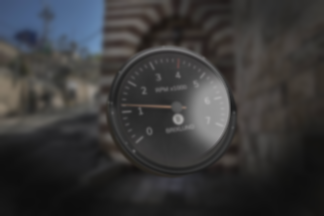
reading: 1200 rpm
